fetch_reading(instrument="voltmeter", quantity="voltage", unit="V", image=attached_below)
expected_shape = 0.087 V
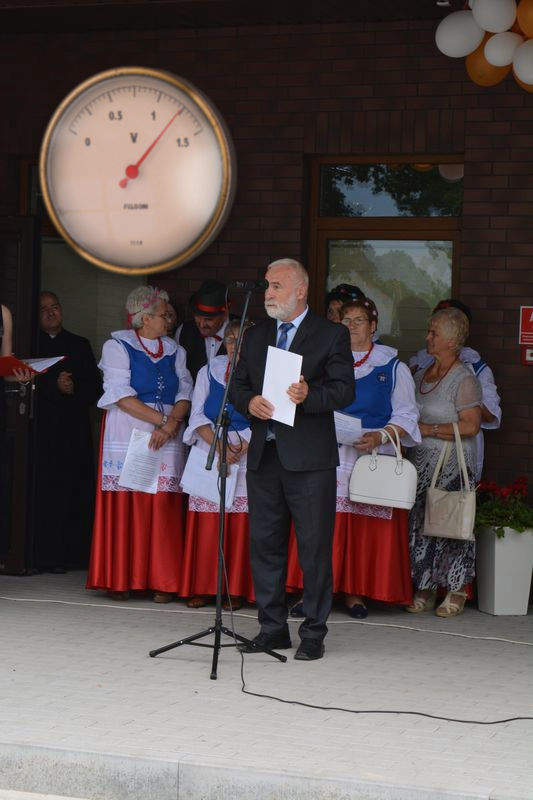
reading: 1.25 V
